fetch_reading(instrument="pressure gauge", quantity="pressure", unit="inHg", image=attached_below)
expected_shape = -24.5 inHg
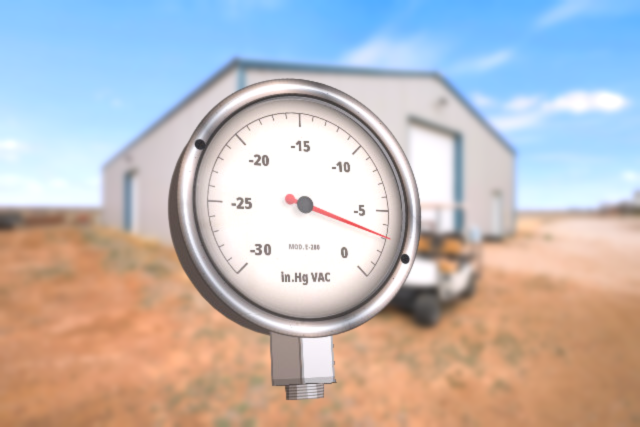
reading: -3 inHg
